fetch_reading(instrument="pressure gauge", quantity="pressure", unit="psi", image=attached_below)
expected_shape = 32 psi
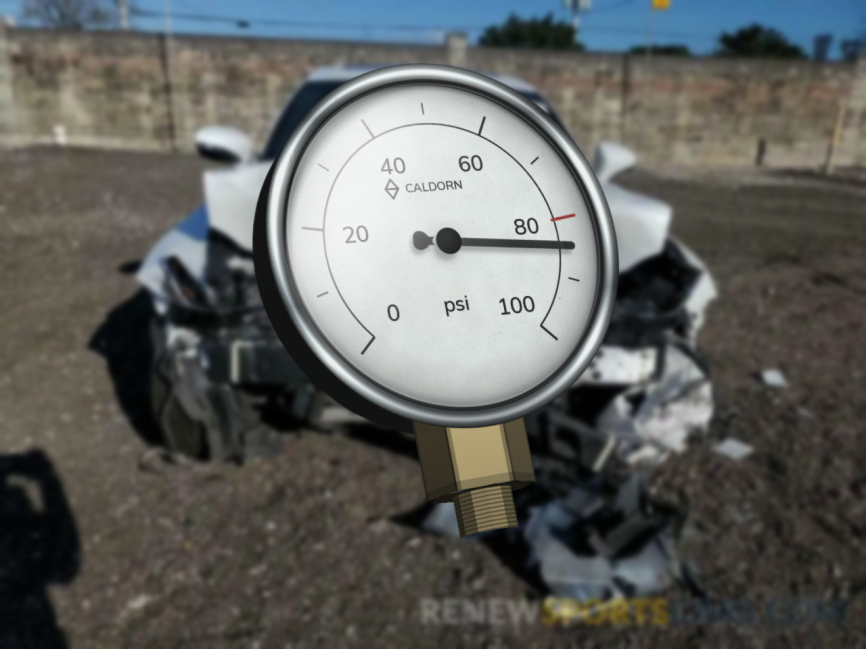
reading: 85 psi
